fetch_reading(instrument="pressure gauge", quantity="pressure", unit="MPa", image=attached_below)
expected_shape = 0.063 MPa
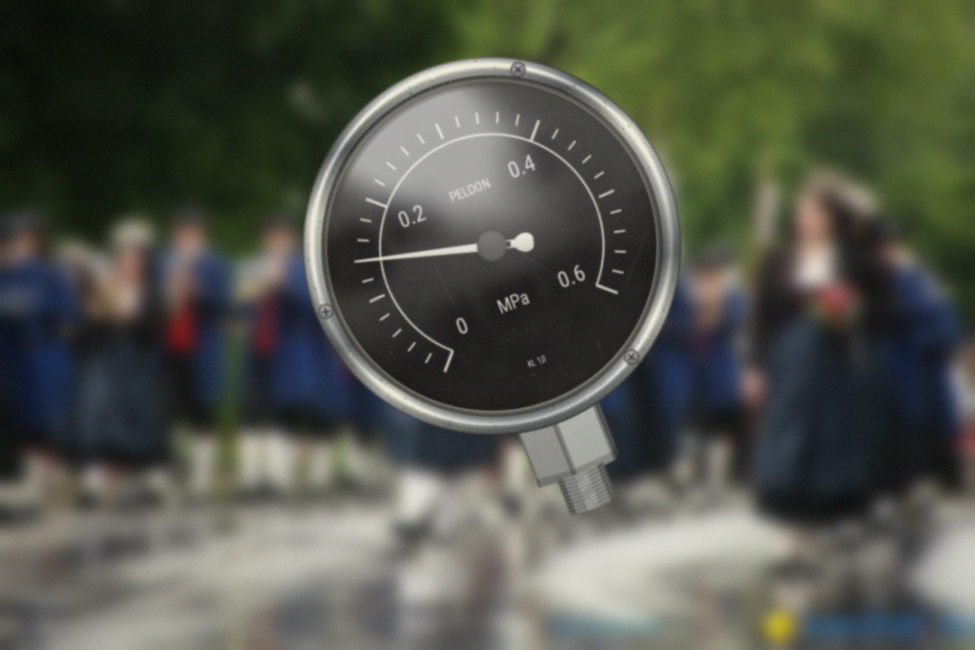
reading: 0.14 MPa
